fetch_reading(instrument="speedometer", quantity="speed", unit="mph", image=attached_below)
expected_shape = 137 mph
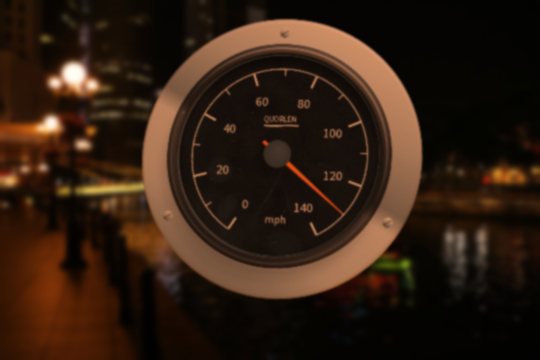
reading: 130 mph
